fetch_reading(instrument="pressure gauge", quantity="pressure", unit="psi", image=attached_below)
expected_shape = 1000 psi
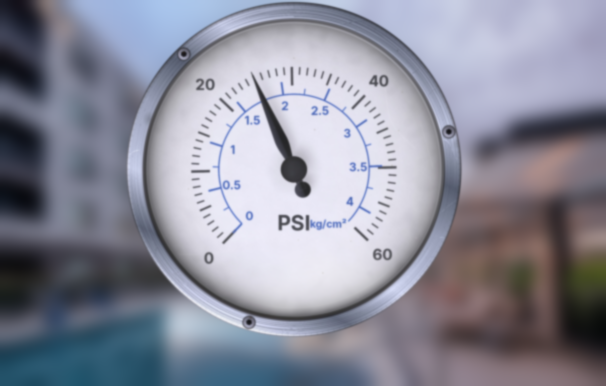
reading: 25 psi
